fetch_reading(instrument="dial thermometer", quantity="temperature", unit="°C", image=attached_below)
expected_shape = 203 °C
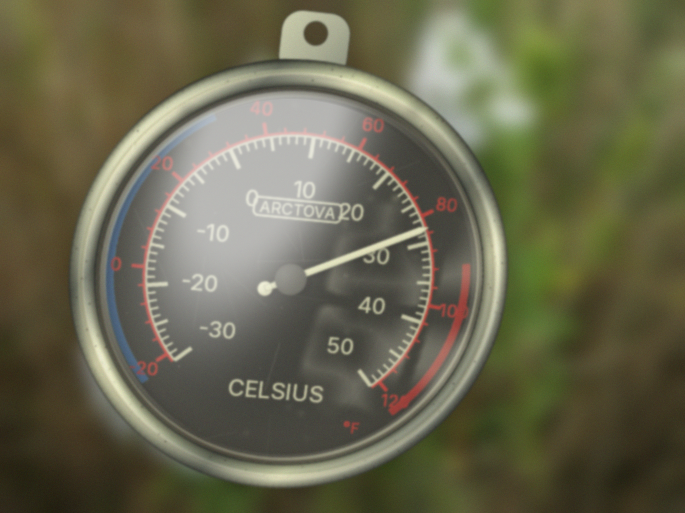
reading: 28 °C
